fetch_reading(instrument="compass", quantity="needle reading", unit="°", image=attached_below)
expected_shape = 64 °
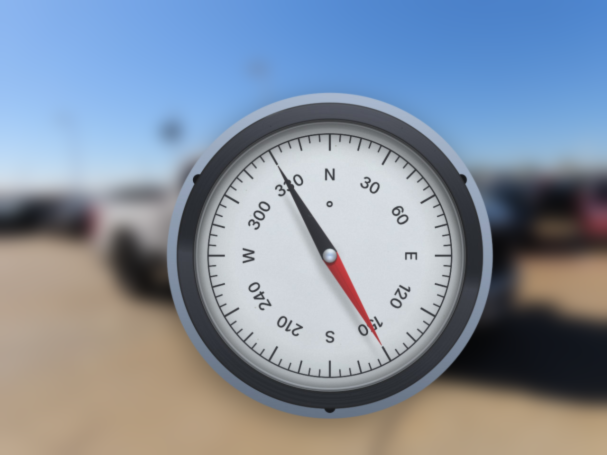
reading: 150 °
